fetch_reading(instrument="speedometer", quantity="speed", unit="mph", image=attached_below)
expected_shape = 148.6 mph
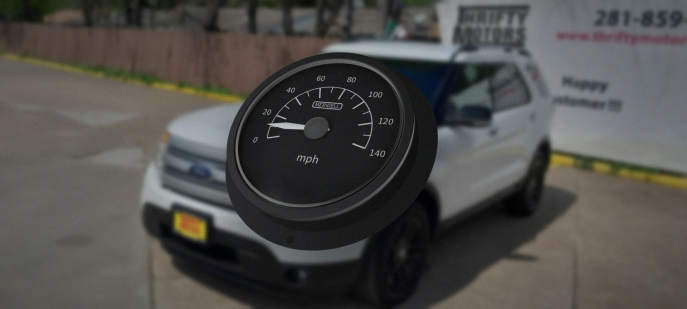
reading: 10 mph
